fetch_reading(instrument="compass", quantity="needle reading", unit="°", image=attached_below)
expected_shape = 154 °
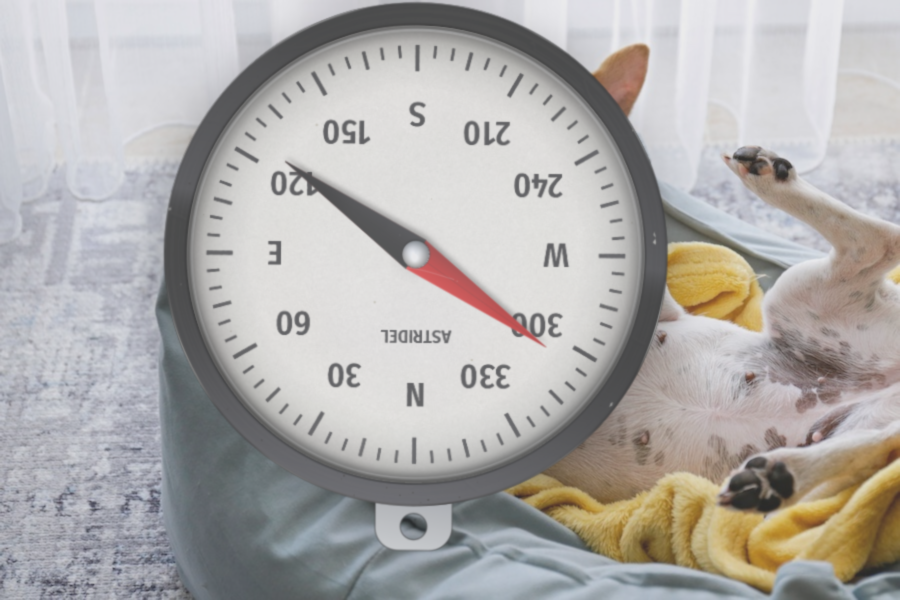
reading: 305 °
